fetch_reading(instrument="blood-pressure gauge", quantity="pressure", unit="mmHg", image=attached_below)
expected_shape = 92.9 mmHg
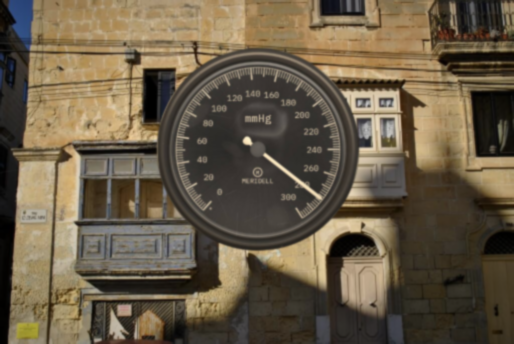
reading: 280 mmHg
